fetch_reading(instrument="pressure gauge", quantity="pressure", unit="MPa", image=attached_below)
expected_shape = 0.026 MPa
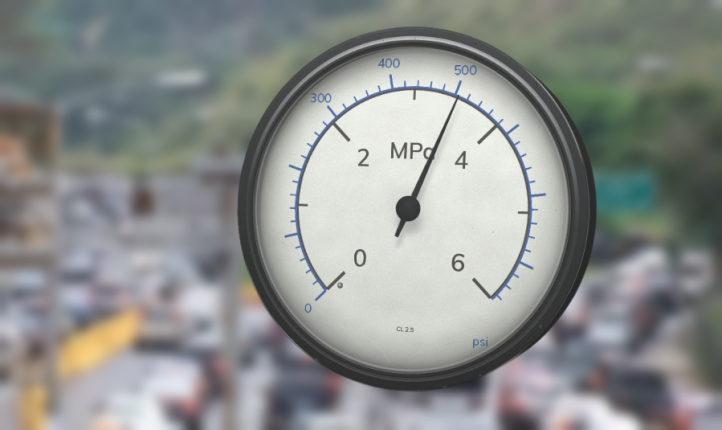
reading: 3.5 MPa
